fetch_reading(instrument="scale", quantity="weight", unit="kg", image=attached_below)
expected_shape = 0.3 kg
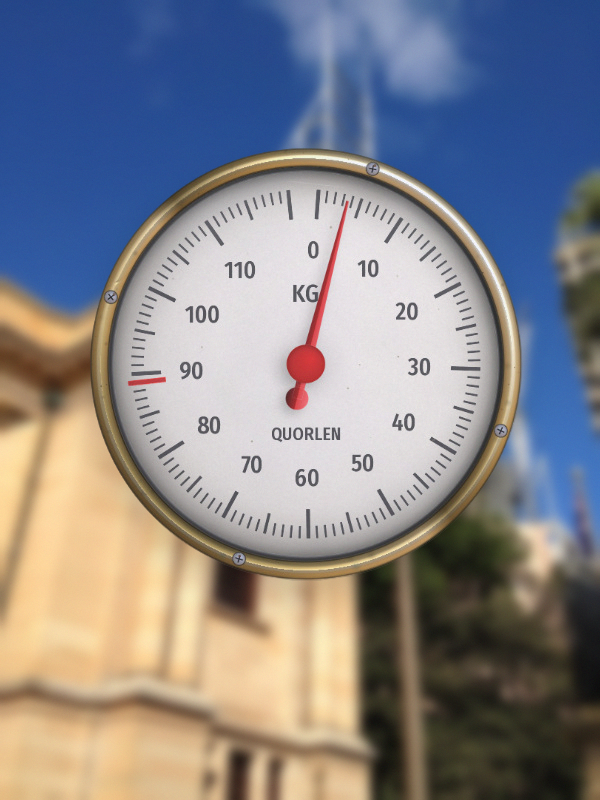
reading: 3.5 kg
